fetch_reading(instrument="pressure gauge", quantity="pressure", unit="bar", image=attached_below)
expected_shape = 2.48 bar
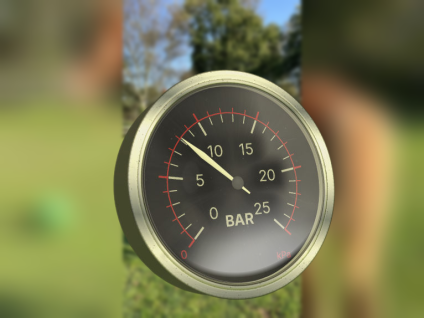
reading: 8 bar
